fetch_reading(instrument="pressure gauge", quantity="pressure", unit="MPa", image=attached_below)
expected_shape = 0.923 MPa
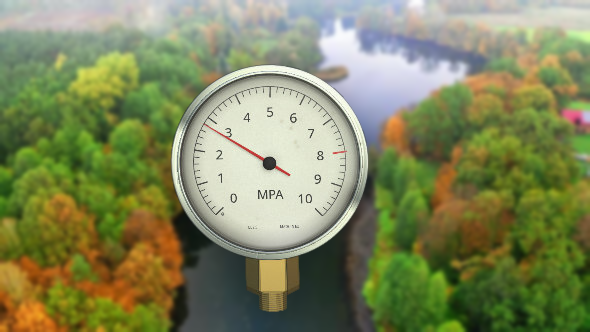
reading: 2.8 MPa
